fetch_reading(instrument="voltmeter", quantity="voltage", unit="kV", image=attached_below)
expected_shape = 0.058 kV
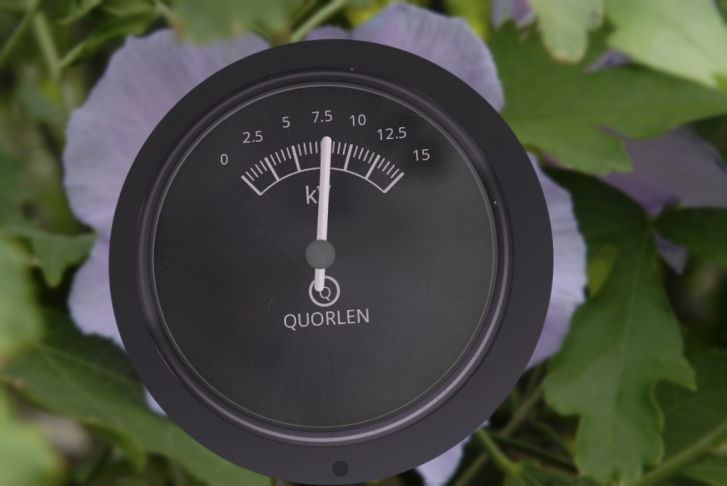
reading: 8 kV
